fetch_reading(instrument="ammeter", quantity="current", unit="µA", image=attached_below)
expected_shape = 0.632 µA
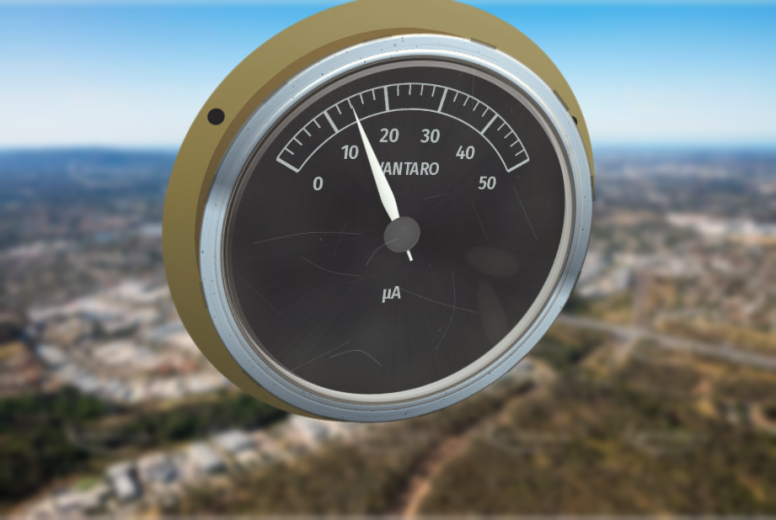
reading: 14 µA
